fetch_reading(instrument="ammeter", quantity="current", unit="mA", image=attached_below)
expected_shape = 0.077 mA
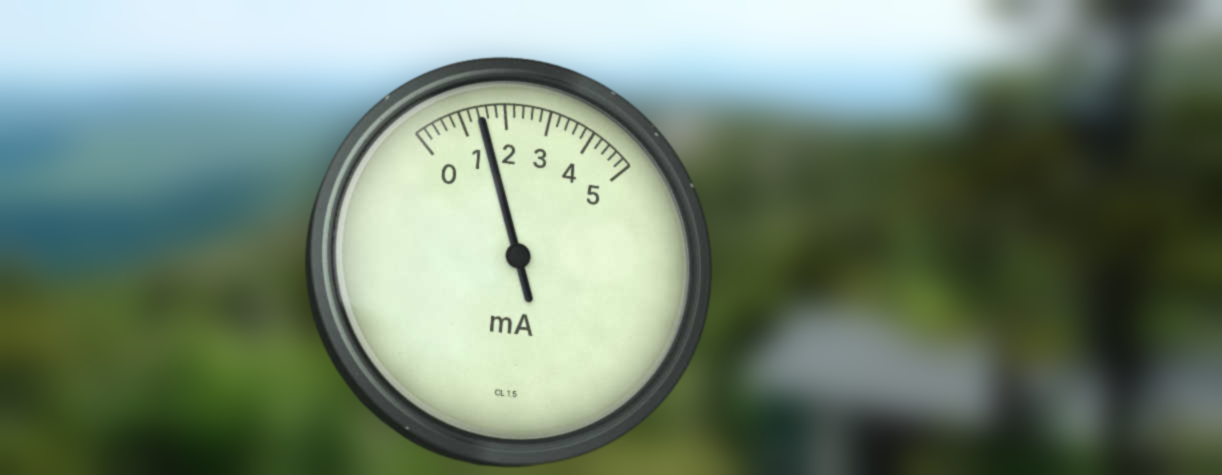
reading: 1.4 mA
